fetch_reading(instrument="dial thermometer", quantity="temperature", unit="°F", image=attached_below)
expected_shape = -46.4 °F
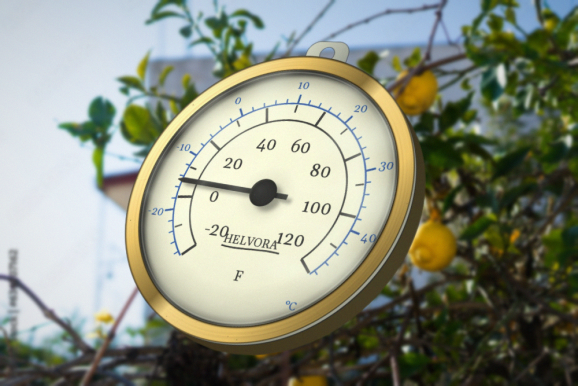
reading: 5 °F
